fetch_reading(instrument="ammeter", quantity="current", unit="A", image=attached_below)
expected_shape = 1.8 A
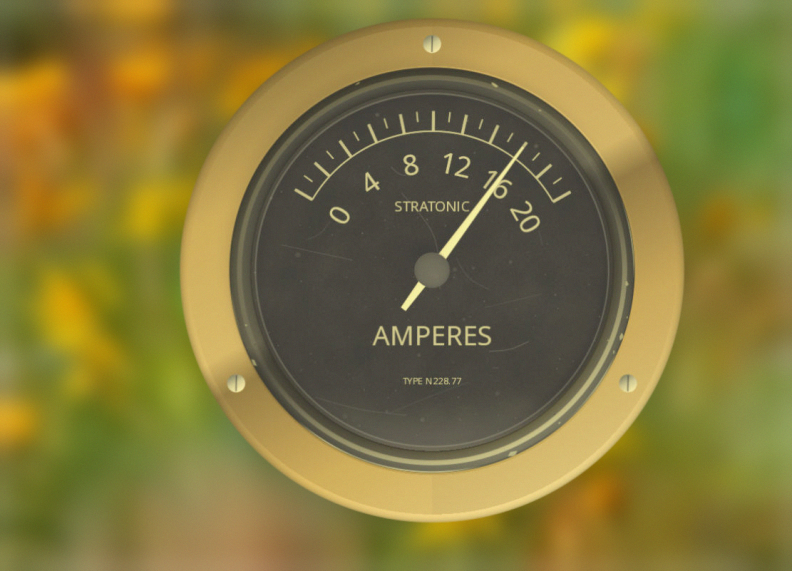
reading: 16 A
